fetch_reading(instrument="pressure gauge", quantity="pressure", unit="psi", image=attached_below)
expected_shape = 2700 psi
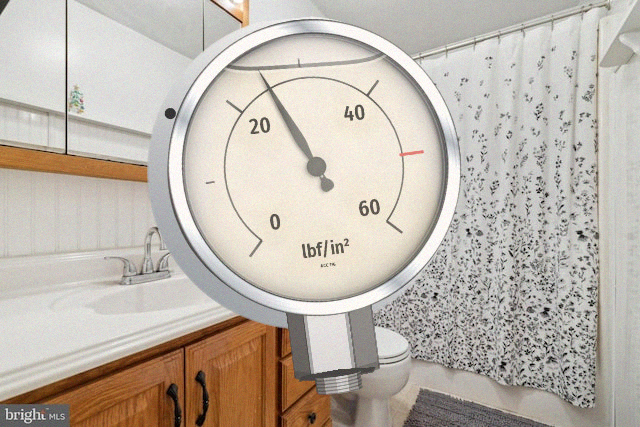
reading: 25 psi
